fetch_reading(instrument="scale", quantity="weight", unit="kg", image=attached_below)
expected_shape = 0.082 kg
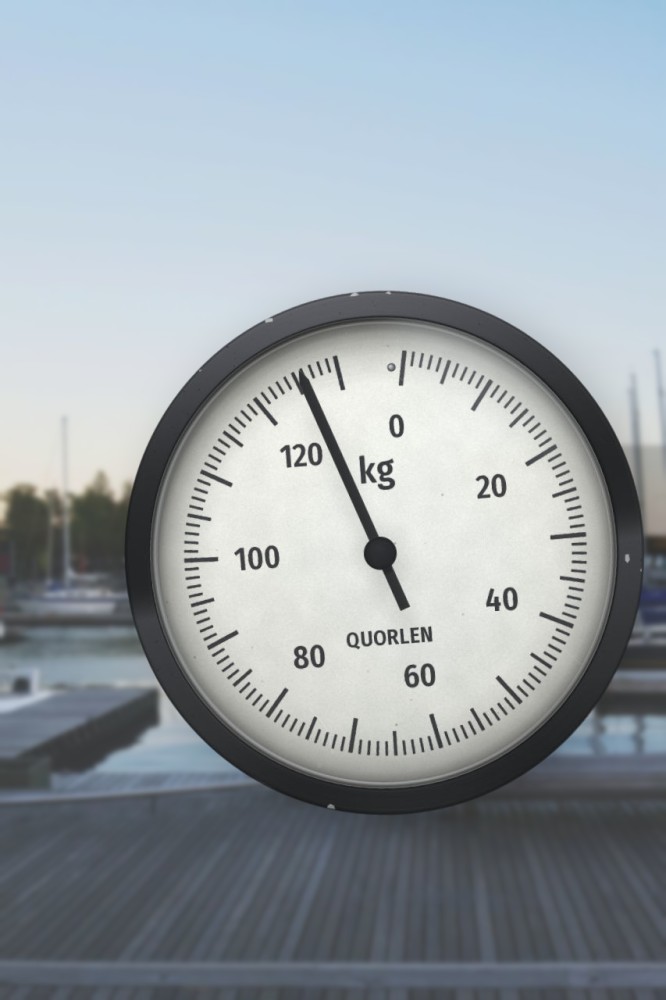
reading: 126 kg
